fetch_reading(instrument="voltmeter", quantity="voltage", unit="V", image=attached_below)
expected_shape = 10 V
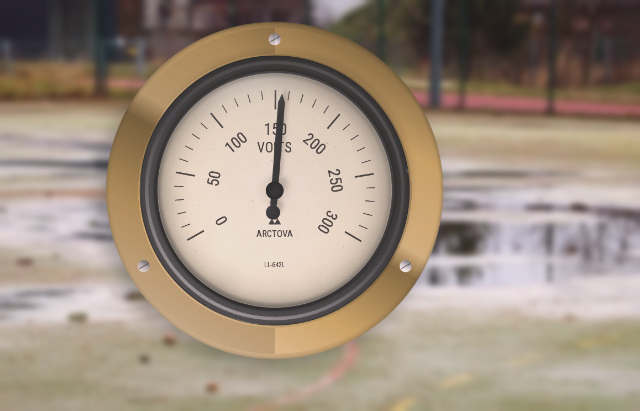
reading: 155 V
